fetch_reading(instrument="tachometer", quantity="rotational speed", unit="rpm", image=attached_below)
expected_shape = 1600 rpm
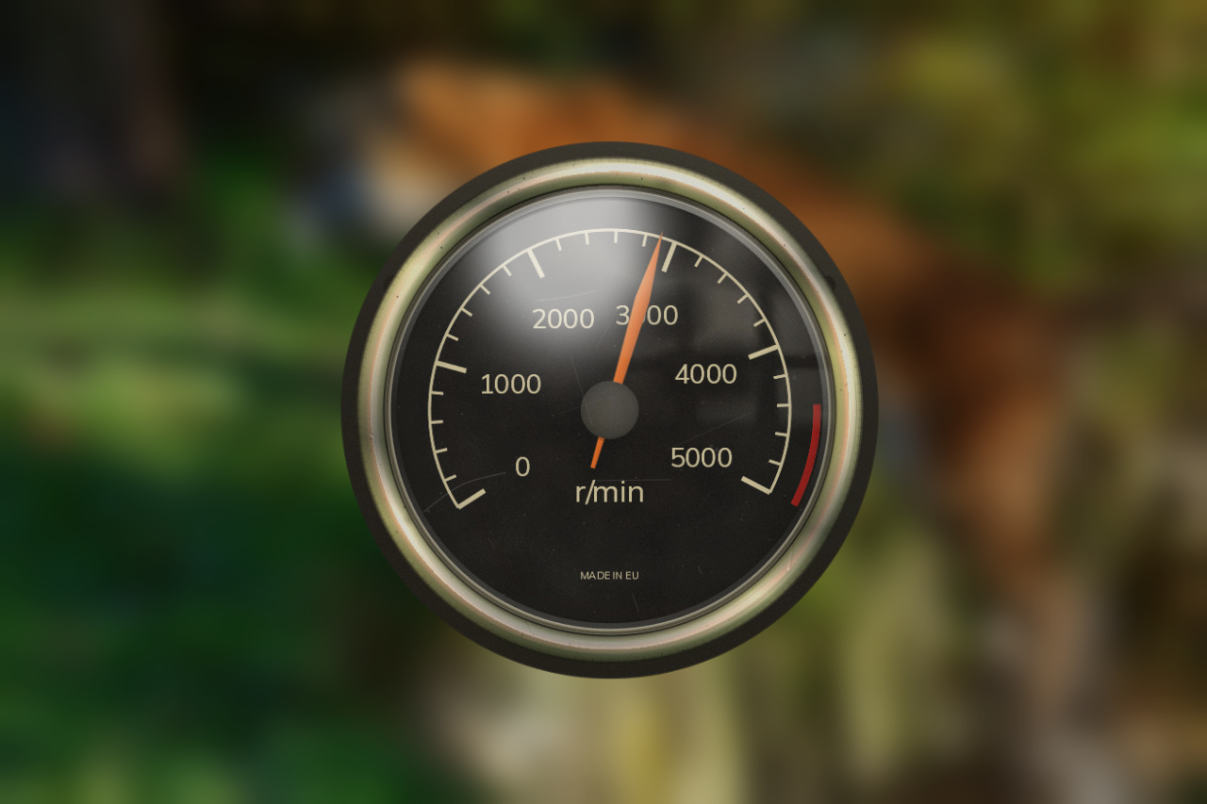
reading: 2900 rpm
